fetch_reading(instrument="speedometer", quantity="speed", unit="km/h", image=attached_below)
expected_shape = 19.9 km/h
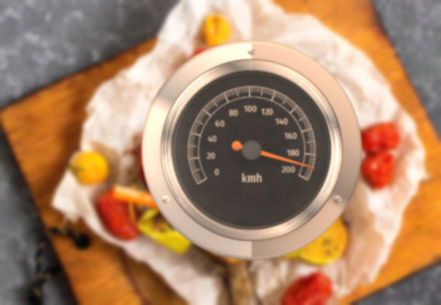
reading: 190 km/h
